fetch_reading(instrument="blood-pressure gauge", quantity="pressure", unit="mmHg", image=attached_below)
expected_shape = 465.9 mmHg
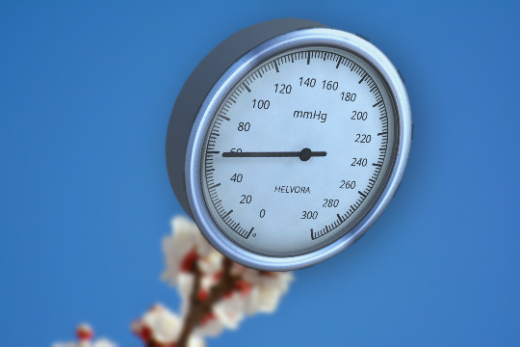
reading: 60 mmHg
